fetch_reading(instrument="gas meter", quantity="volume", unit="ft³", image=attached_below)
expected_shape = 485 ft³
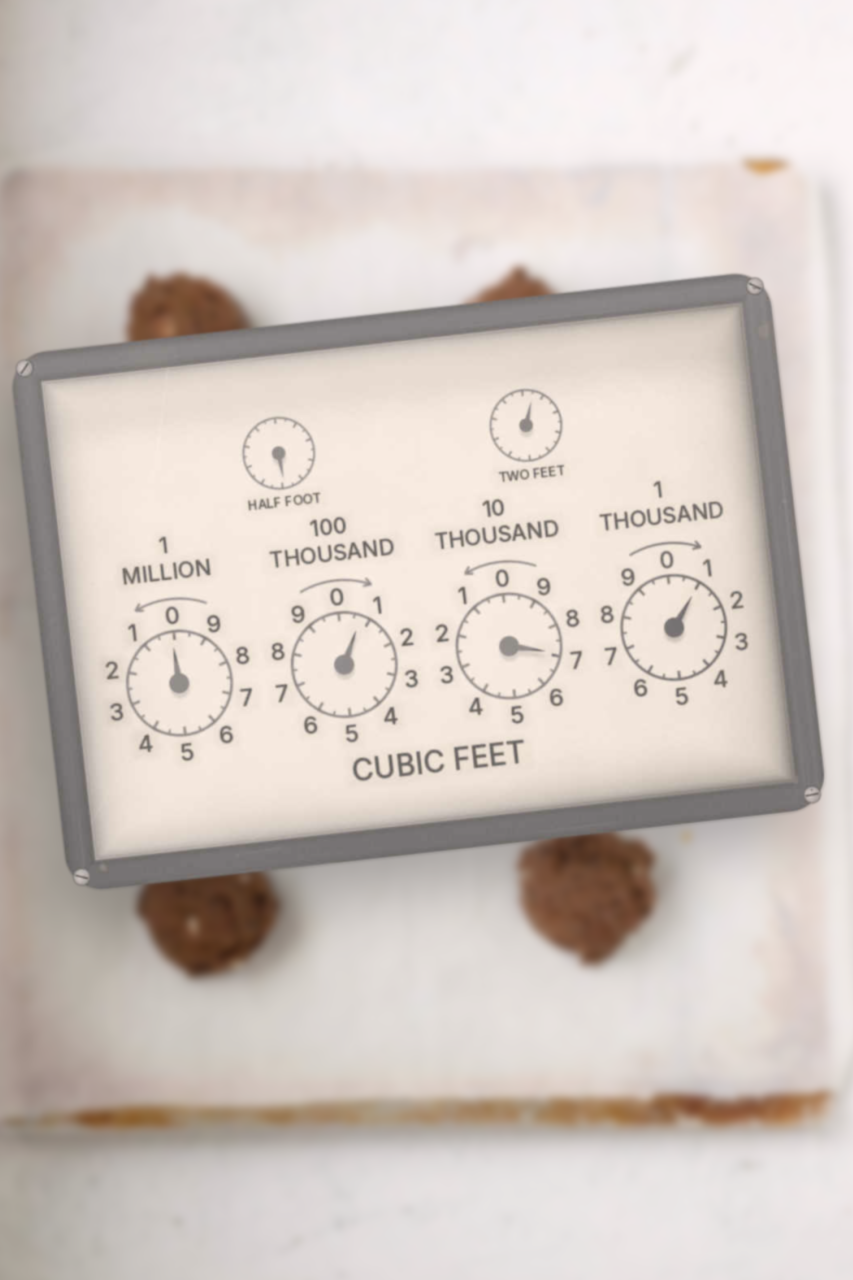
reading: 7100 ft³
